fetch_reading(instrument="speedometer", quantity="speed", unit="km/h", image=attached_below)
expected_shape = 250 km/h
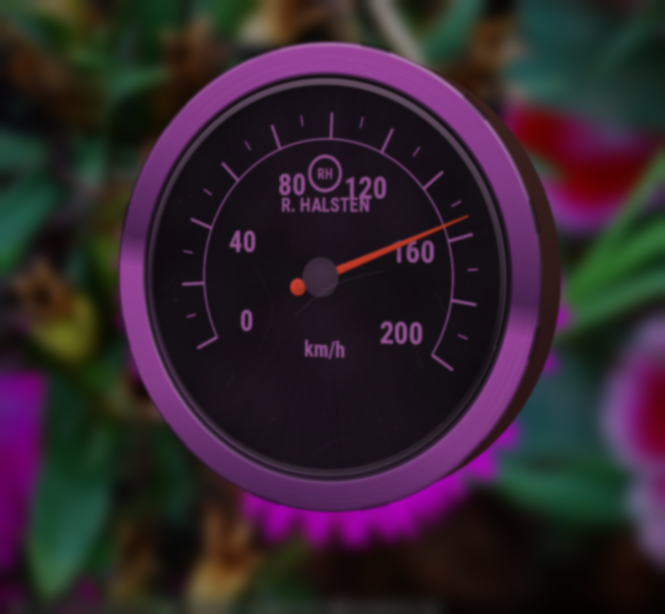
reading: 155 km/h
